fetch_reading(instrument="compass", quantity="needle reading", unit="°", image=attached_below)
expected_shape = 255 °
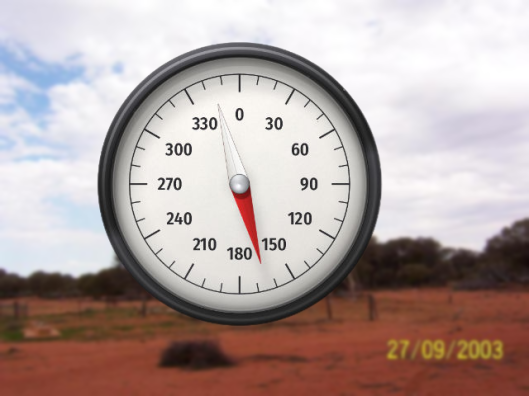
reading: 165 °
